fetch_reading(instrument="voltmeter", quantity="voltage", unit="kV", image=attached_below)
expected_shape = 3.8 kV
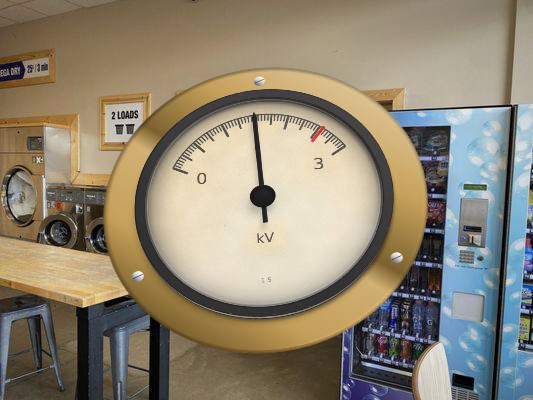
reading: 1.5 kV
